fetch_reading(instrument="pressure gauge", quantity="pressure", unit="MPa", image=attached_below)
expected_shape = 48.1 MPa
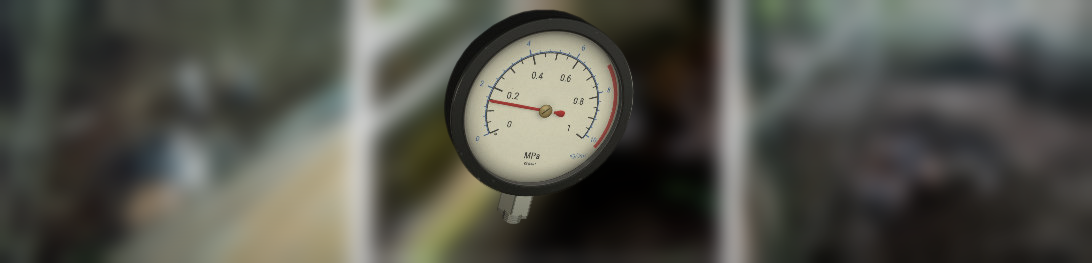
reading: 0.15 MPa
